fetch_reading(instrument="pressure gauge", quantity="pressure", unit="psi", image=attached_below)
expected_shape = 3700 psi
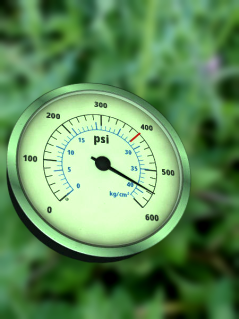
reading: 560 psi
